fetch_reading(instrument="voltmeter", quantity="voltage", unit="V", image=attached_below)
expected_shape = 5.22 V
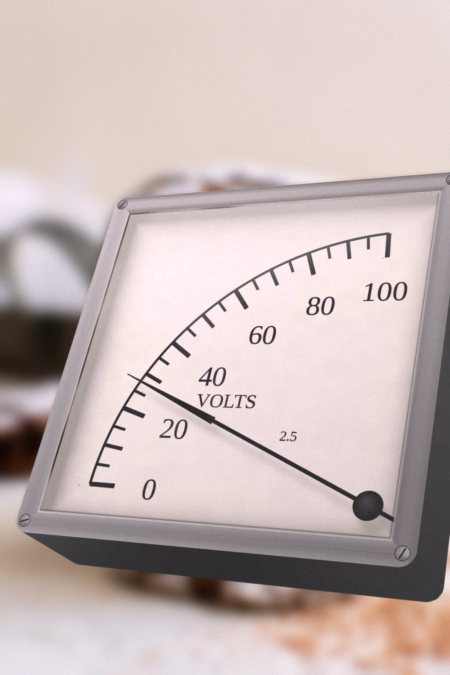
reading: 27.5 V
